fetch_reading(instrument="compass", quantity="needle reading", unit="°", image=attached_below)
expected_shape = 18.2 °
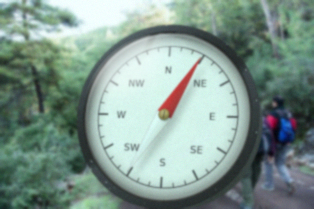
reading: 30 °
